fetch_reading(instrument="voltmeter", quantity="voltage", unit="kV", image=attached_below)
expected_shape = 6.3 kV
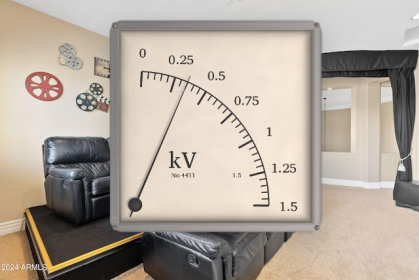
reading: 0.35 kV
